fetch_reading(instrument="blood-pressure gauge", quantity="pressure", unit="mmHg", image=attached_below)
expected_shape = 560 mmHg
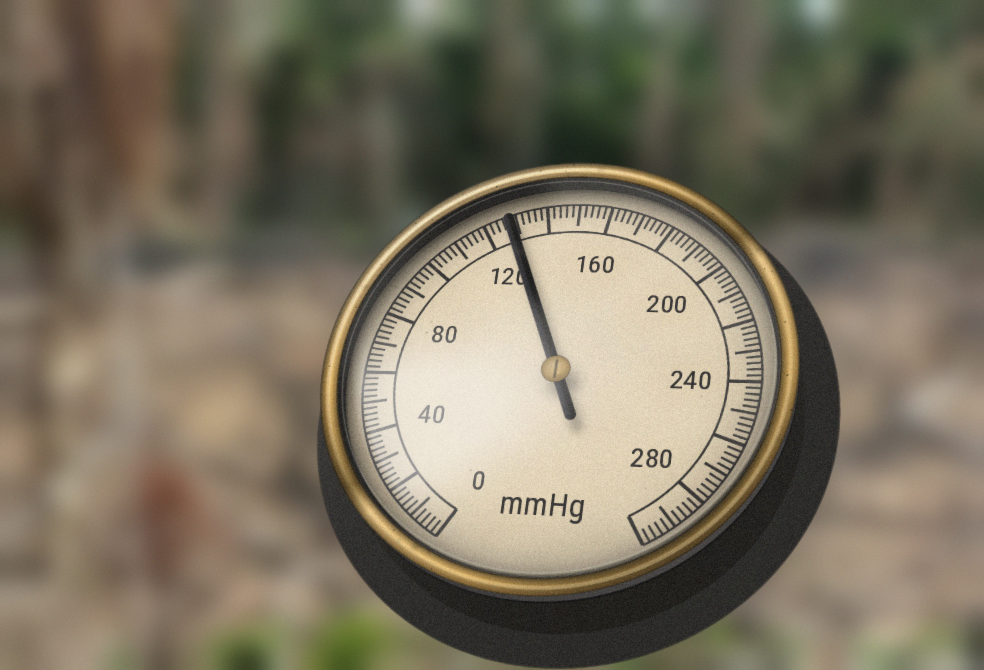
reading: 128 mmHg
